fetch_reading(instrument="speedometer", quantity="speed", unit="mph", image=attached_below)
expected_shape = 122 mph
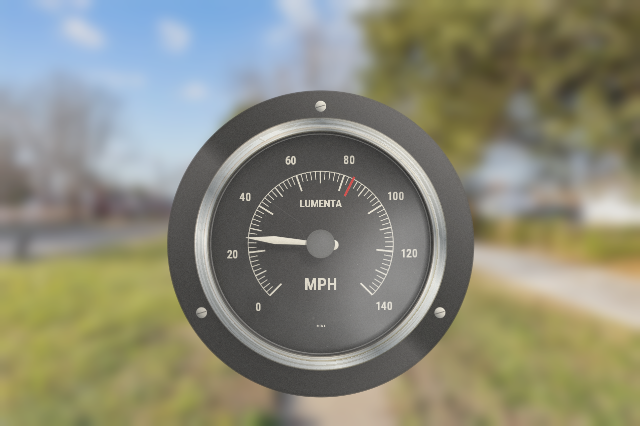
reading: 26 mph
